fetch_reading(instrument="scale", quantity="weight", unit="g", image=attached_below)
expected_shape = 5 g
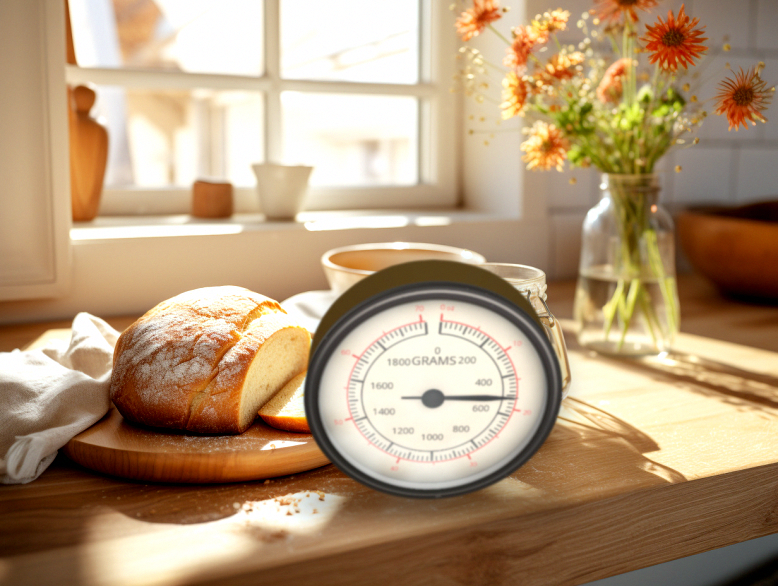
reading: 500 g
